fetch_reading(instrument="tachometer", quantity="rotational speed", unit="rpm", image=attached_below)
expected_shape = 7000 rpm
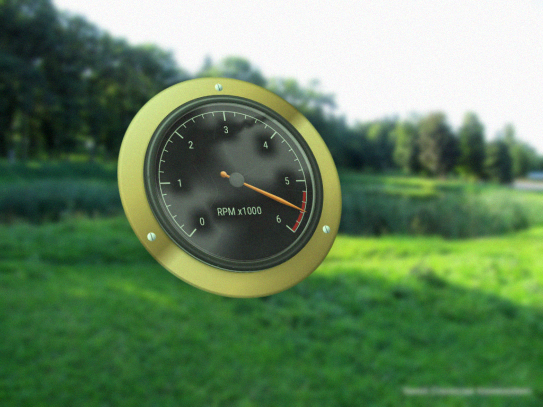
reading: 5600 rpm
